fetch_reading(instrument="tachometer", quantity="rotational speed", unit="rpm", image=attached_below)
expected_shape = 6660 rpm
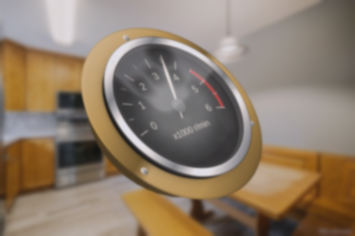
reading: 3500 rpm
